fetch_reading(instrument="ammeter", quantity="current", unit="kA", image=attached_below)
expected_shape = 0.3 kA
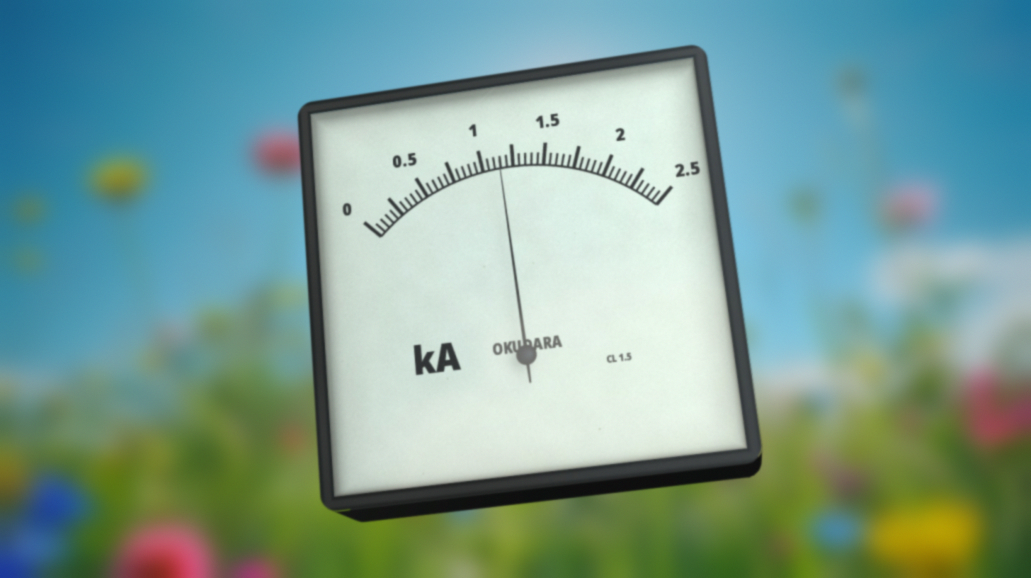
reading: 1.15 kA
